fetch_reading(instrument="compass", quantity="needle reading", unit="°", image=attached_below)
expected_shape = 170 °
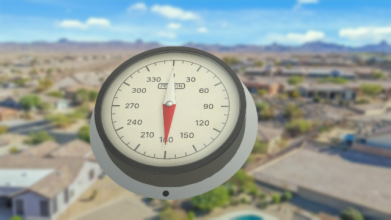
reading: 180 °
